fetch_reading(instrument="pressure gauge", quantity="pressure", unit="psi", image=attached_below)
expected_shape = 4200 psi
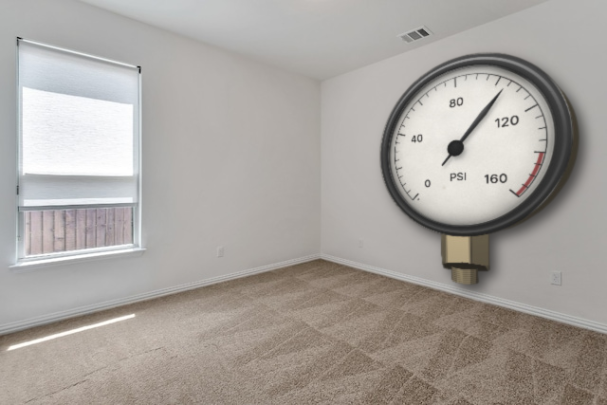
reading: 105 psi
